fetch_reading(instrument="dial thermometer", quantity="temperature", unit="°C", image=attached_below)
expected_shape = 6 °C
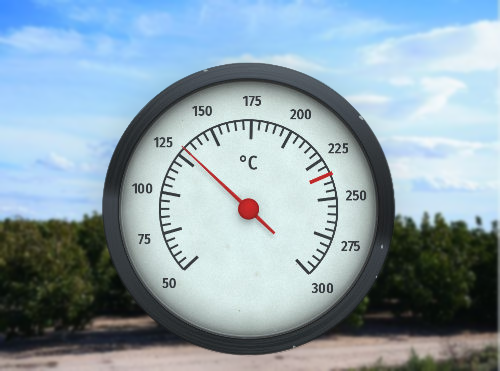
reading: 130 °C
